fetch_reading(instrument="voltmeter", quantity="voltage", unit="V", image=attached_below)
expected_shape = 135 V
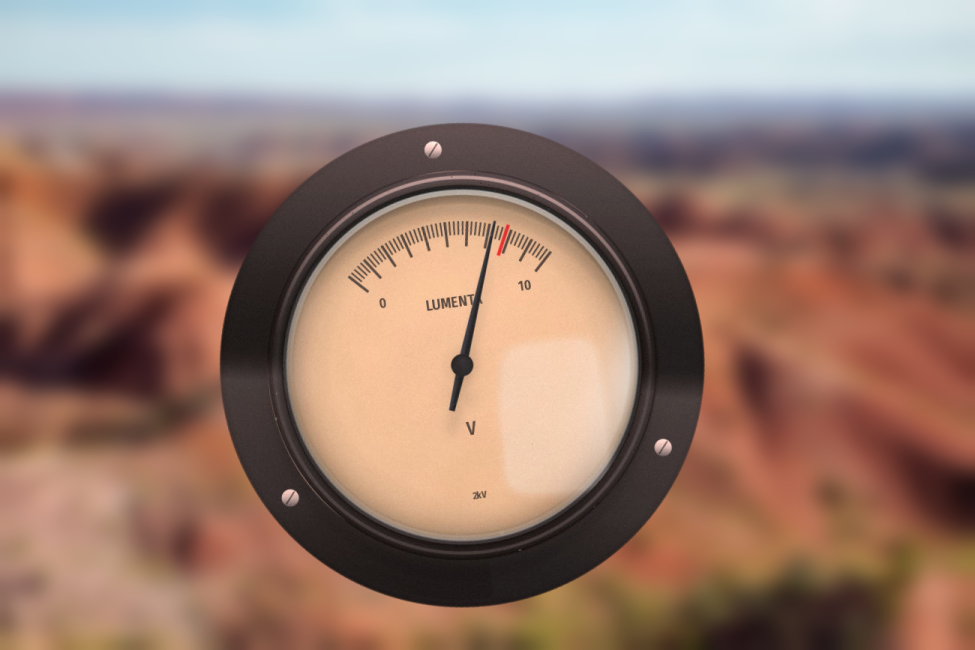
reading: 7.2 V
